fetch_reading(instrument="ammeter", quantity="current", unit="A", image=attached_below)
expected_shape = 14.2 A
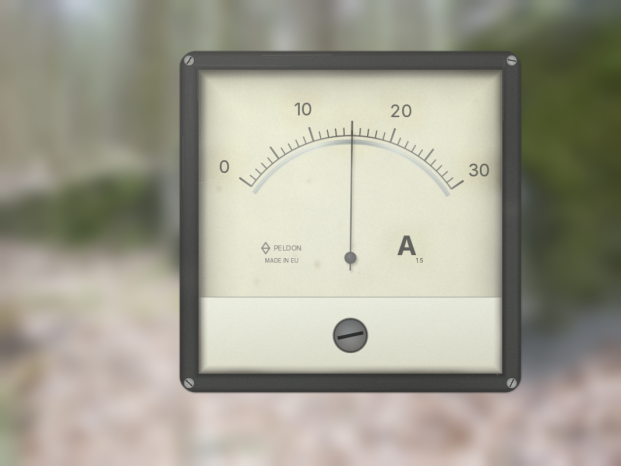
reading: 15 A
